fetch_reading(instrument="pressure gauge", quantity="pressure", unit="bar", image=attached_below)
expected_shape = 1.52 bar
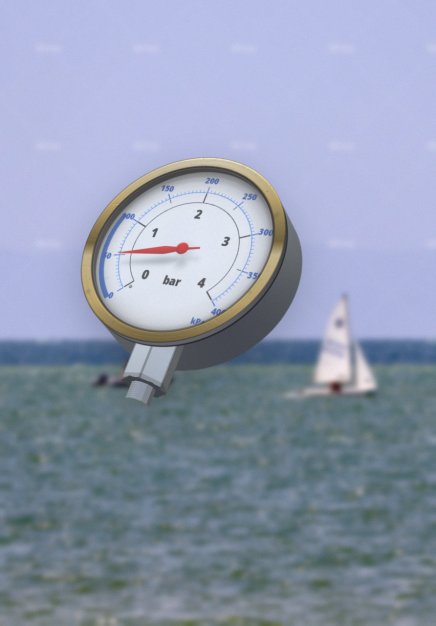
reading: 0.5 bar
